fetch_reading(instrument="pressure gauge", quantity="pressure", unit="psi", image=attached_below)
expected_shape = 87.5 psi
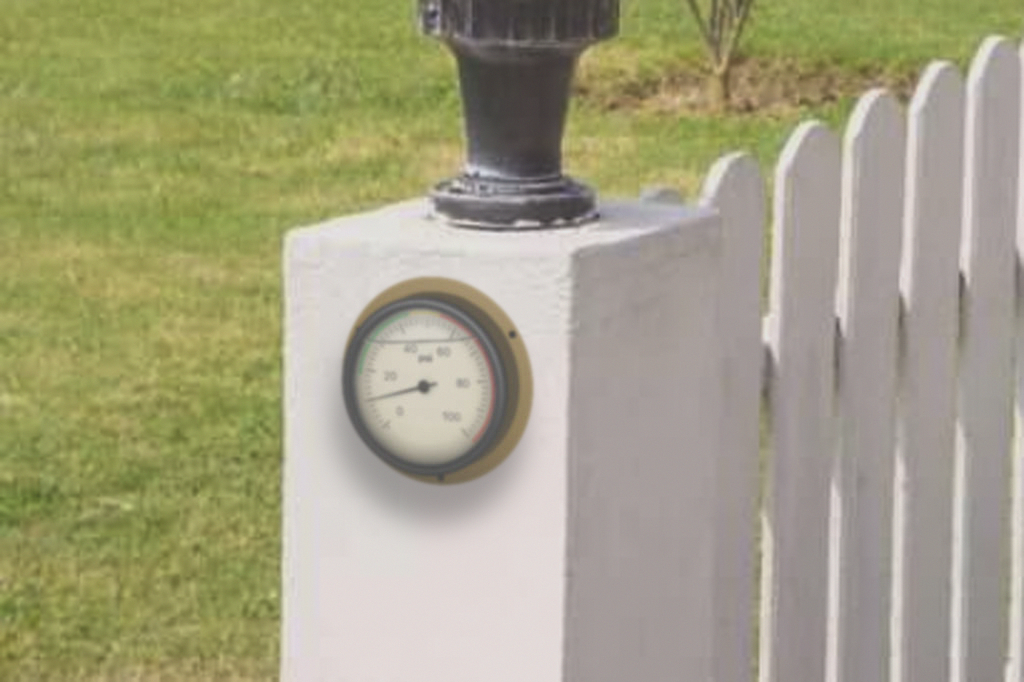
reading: 10 psi
